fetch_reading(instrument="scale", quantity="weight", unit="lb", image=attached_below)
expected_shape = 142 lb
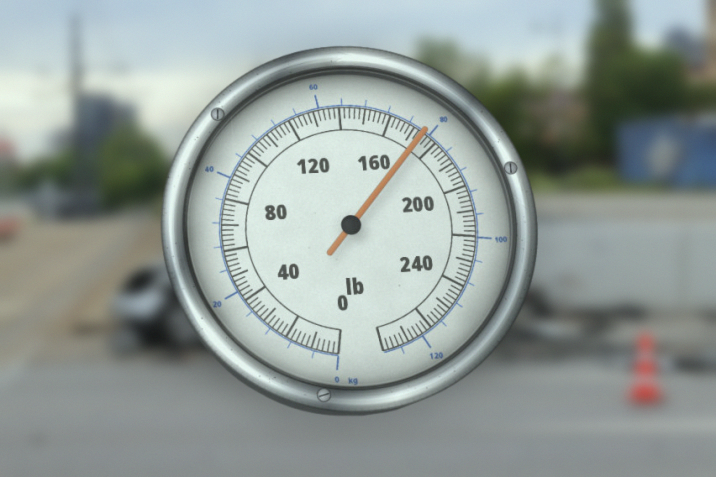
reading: 174 lb
